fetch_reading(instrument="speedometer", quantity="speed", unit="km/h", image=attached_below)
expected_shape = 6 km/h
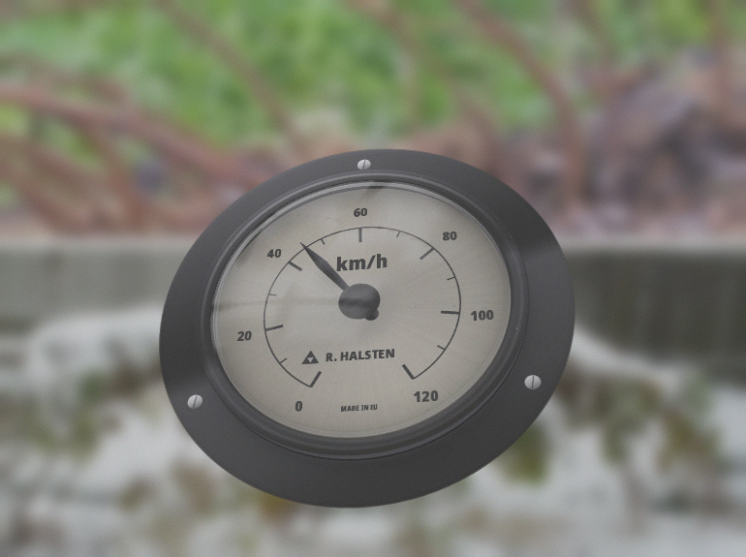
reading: 45 km/h
